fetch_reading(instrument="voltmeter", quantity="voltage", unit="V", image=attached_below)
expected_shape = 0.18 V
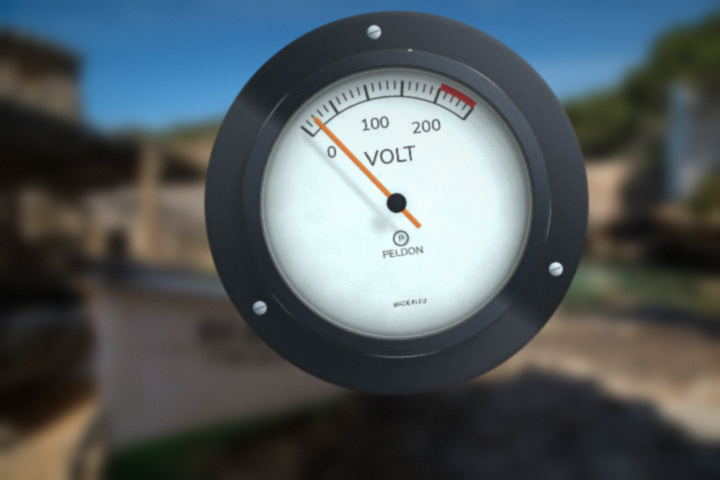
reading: 20 V
